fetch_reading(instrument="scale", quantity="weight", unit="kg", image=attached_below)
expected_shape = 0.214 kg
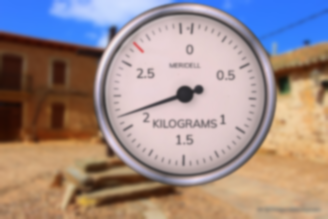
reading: 2.1 kg
